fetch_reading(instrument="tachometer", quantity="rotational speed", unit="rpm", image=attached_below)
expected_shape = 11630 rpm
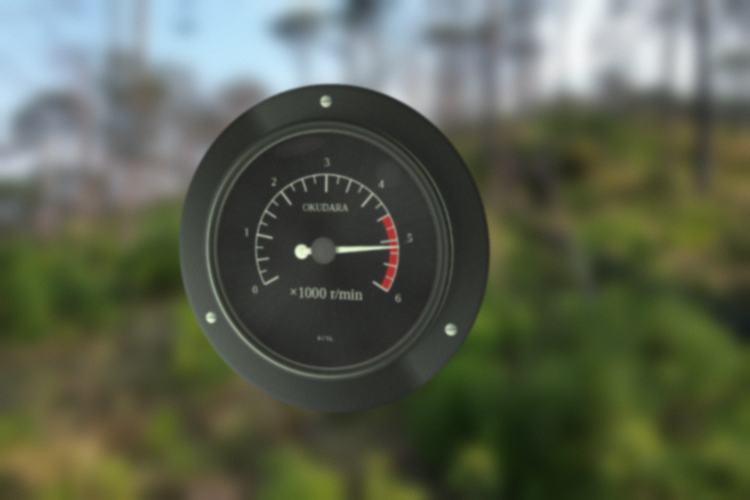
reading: 5125 rpm
